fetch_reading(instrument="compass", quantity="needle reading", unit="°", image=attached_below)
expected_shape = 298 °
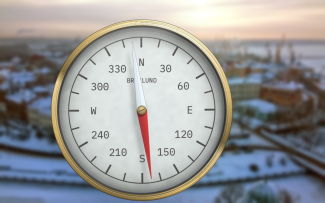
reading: 172.5 °
